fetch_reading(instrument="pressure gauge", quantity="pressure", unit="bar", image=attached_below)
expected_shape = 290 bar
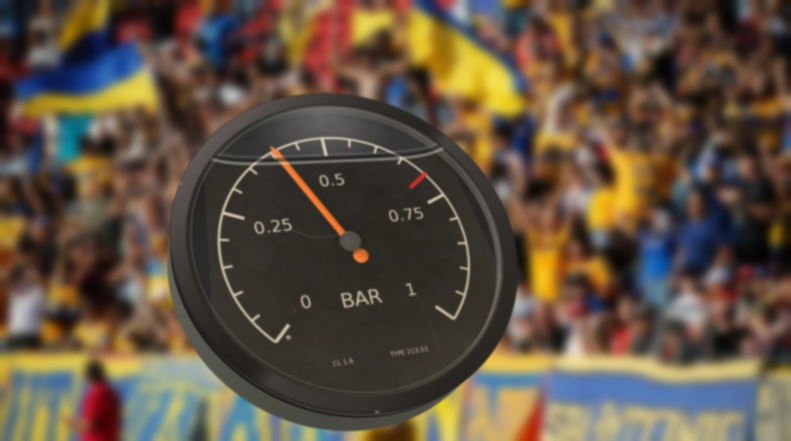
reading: 0.4 bar
